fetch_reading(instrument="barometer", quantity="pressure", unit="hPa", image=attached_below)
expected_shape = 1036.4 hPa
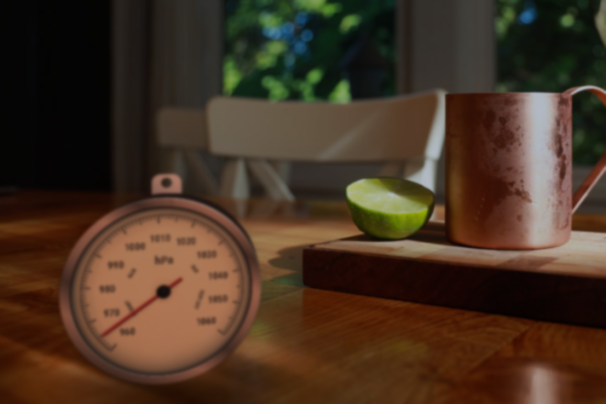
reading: 965 hPa
